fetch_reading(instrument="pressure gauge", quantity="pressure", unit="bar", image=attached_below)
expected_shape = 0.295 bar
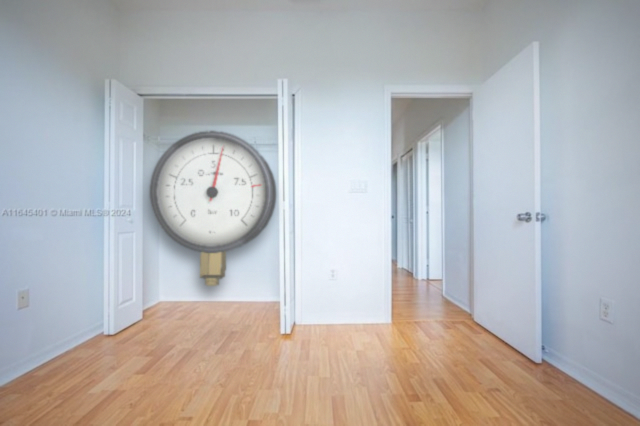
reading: 5.5 bar
